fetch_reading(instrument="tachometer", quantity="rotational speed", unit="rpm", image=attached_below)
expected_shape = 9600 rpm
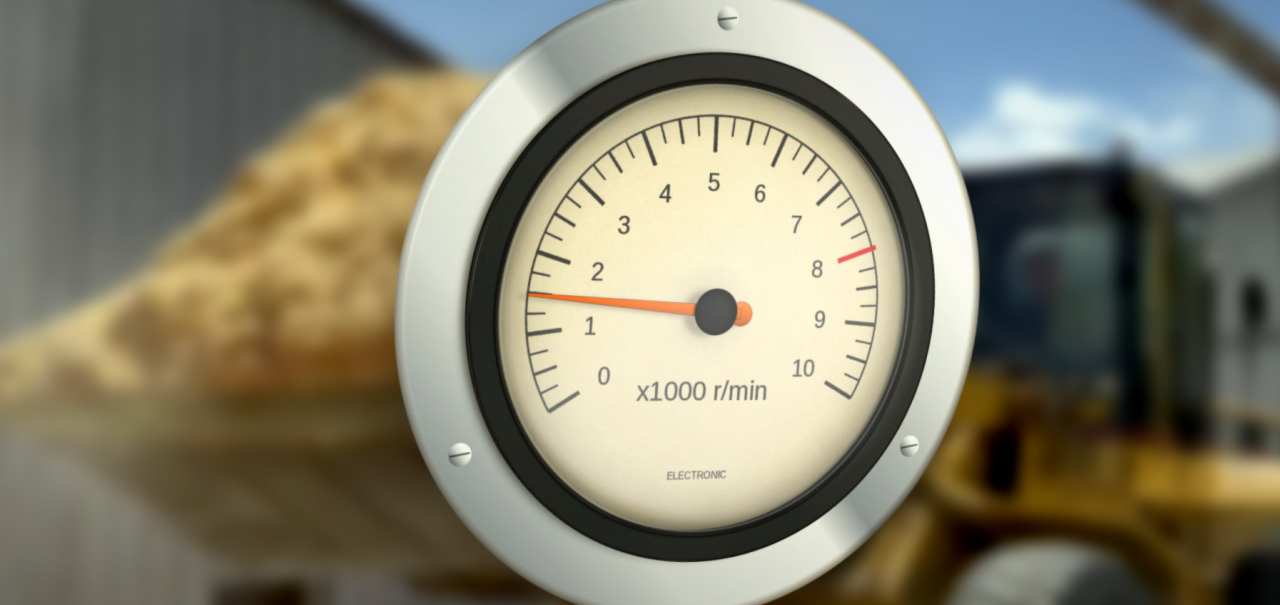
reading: 1500 rpm
